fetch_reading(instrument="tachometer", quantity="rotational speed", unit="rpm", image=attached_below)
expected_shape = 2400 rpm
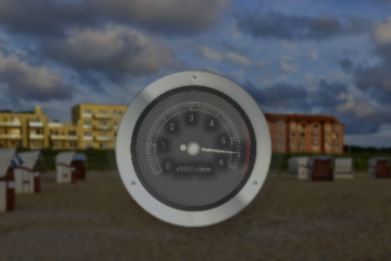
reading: 5500 rpm
